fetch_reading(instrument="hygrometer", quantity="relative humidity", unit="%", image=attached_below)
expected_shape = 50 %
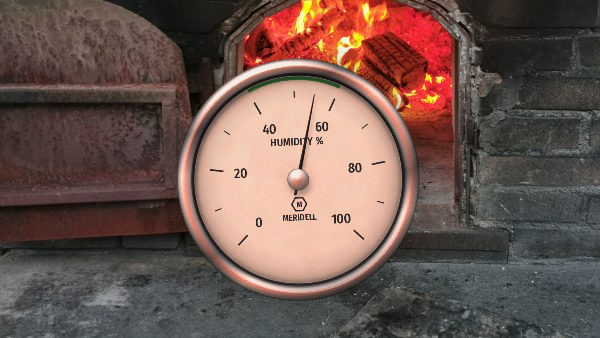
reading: 55 %
